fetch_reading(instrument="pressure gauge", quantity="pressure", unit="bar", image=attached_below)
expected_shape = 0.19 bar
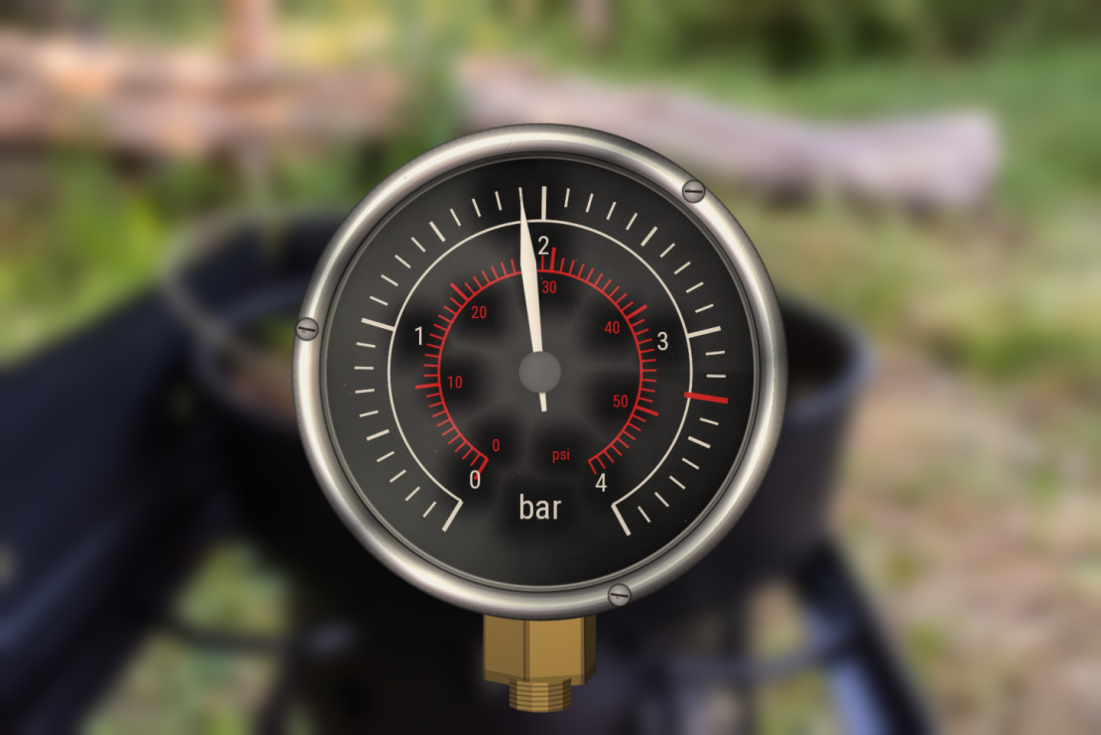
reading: 1.9 bar
